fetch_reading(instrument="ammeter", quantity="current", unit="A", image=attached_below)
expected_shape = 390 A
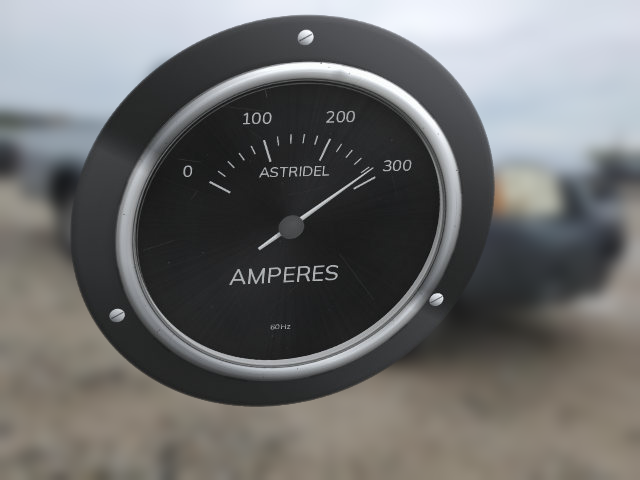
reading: 280 A
